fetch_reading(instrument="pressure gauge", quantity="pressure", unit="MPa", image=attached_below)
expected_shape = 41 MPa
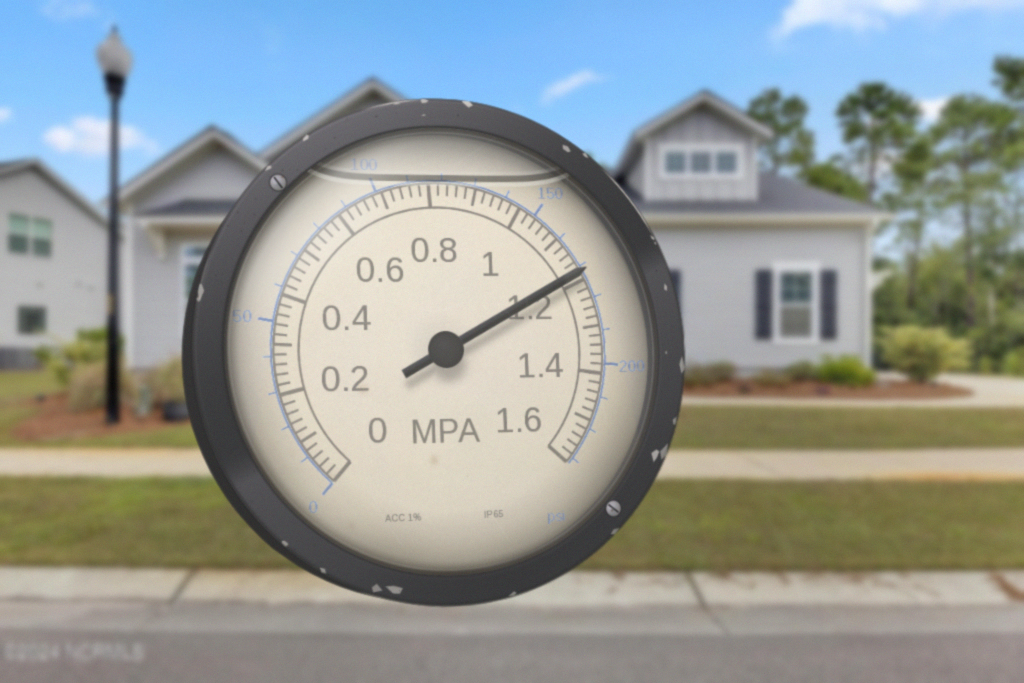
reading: 1.18 MPa
